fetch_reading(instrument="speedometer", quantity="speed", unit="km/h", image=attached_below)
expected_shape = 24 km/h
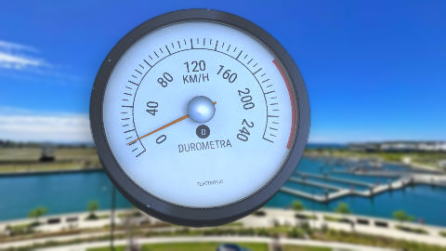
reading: 10 km/h
